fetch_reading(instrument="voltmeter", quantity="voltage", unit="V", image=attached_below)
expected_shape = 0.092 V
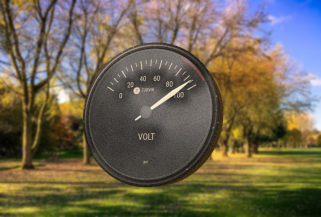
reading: 95 V
